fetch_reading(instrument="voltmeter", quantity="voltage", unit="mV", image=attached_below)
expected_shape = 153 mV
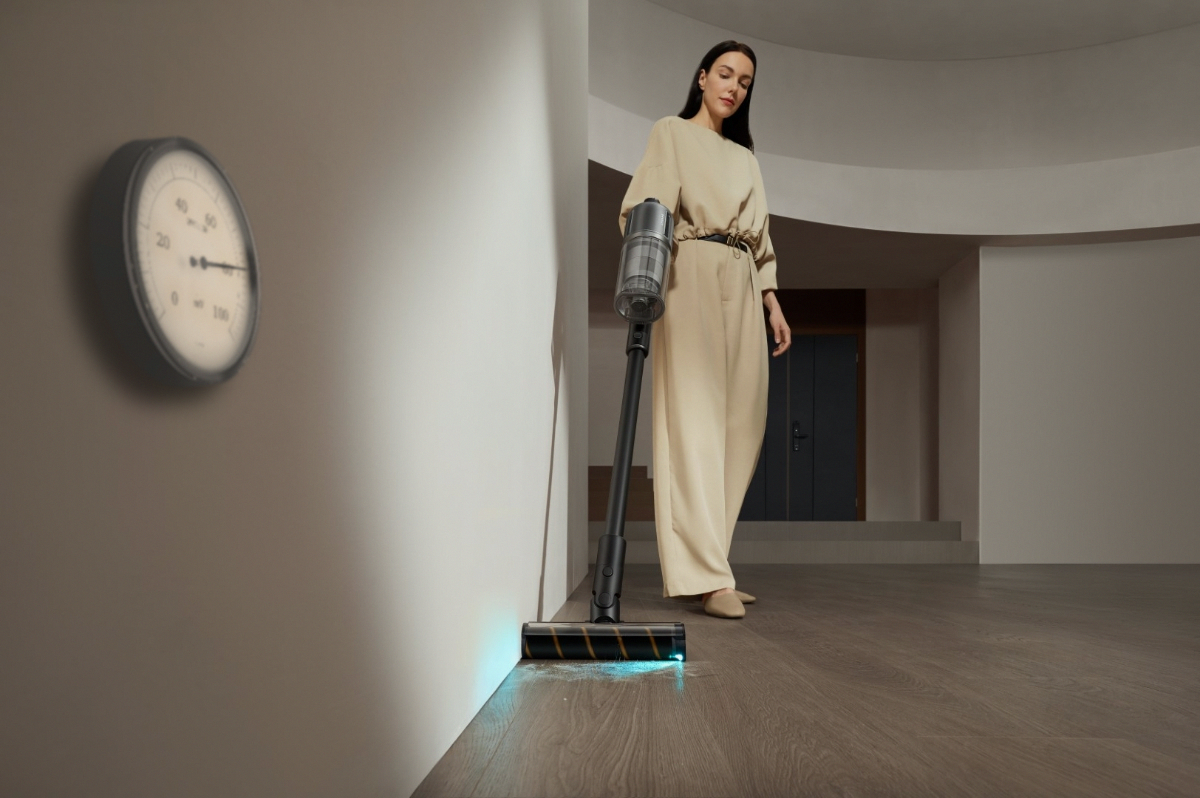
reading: 80 mV
